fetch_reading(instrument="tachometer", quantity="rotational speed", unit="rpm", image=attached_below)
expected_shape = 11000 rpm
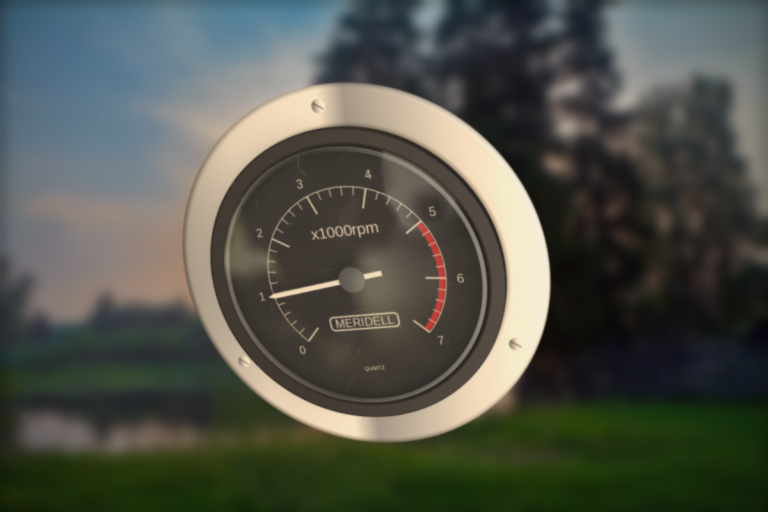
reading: 1000 rpm
